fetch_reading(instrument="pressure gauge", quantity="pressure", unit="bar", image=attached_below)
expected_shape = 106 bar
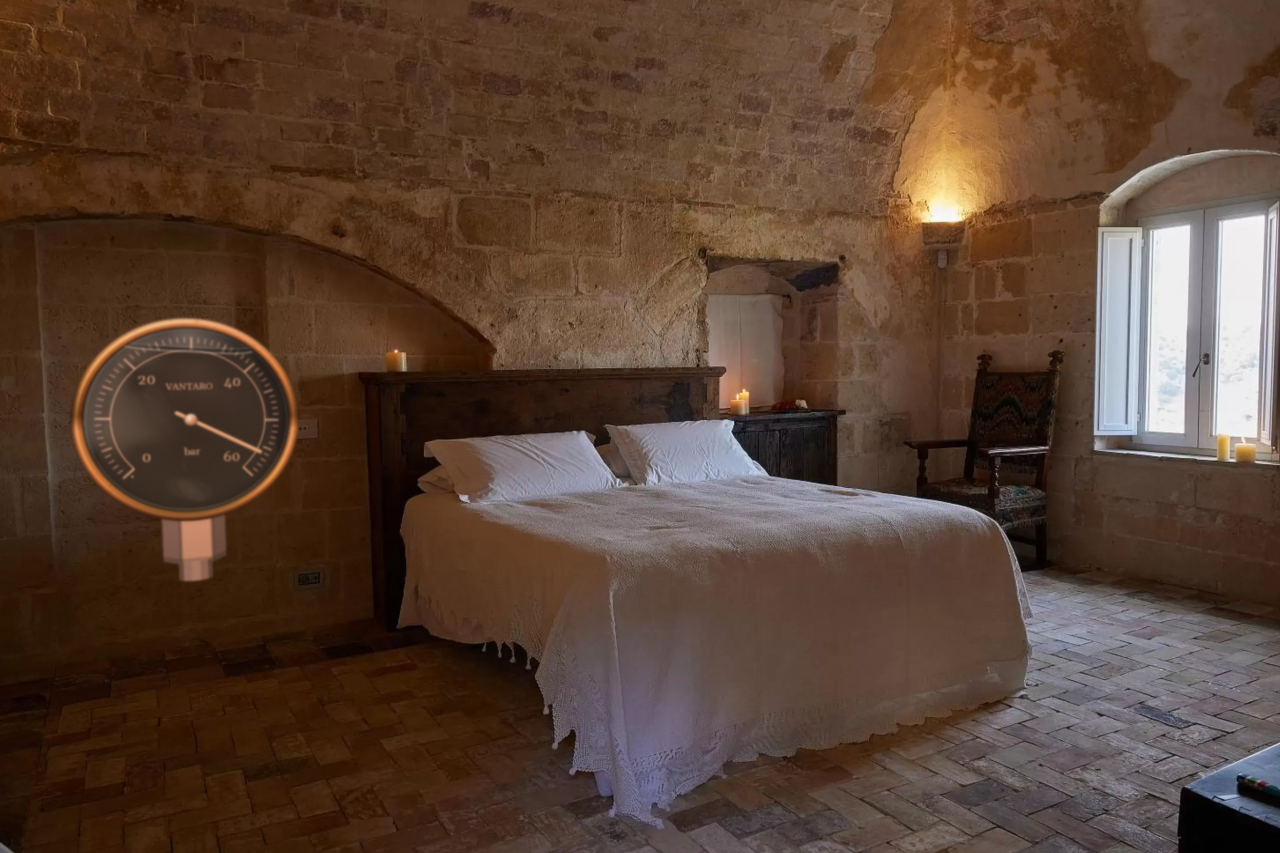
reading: 56 bar
